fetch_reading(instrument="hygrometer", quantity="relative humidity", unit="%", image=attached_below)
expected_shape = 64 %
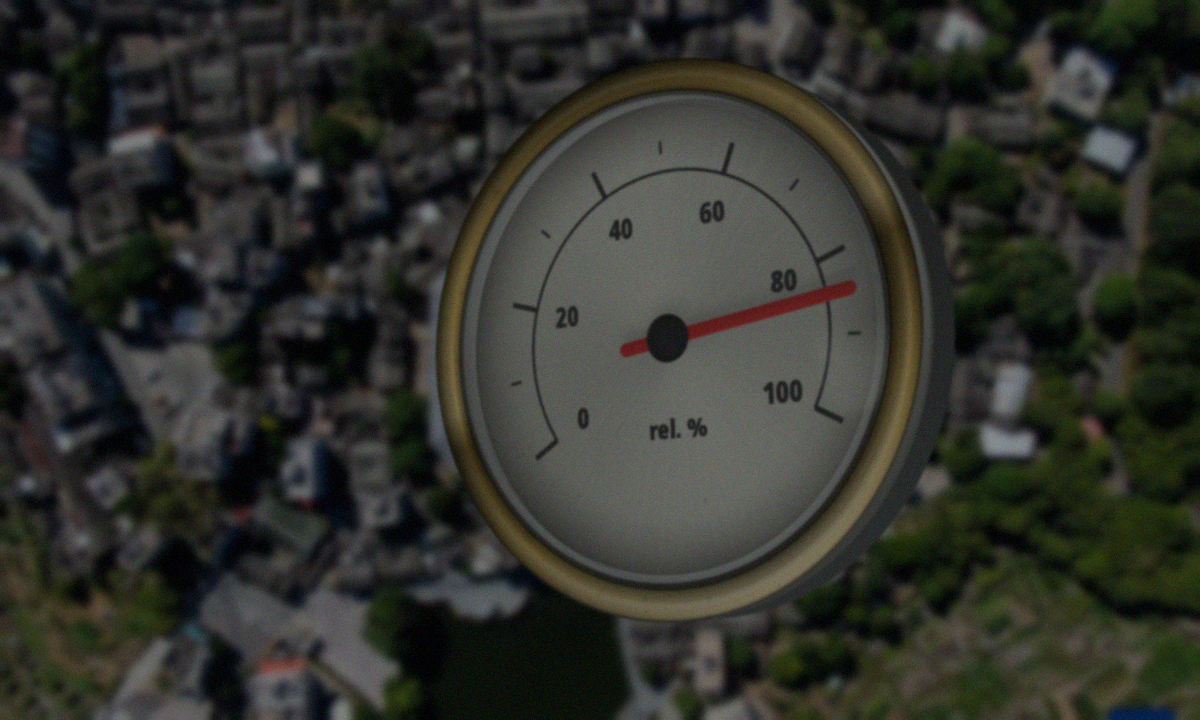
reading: 85 %
